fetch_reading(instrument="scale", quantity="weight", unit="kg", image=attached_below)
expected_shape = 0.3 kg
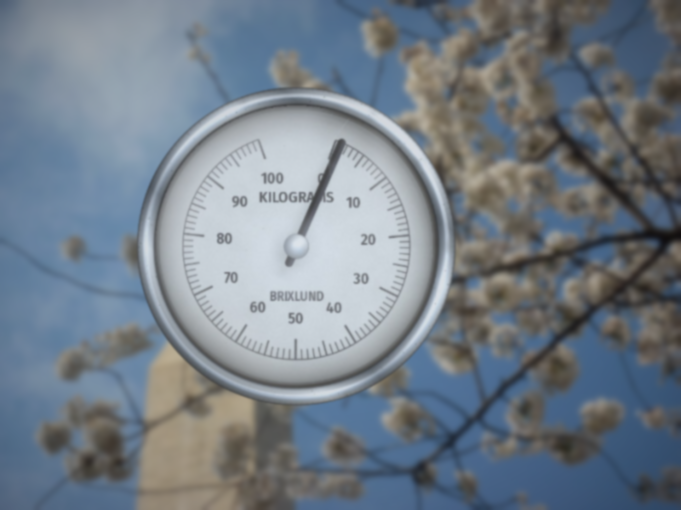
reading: 1 kg
